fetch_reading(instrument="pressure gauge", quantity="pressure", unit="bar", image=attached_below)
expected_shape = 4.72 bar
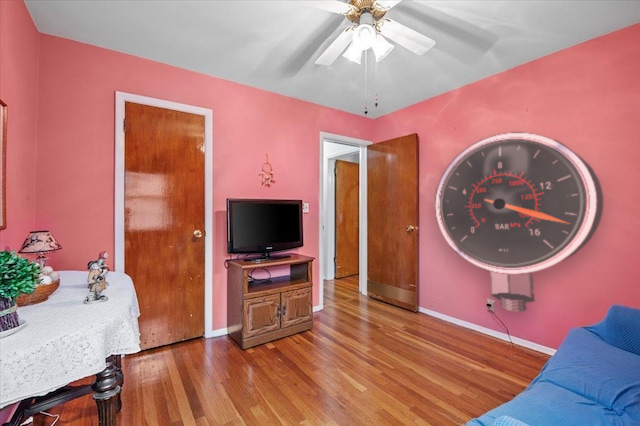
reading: 14.5 bar
